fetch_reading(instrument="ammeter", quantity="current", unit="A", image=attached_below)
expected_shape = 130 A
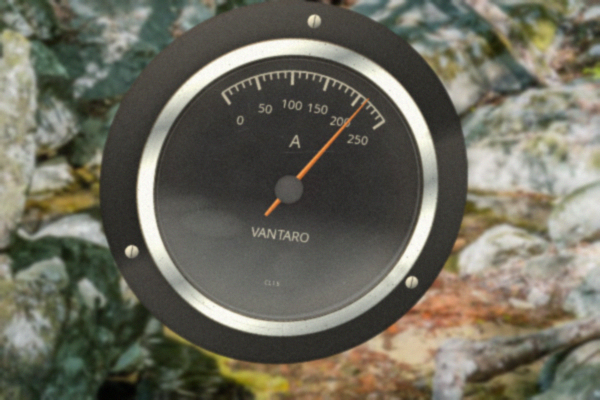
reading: 210 A
